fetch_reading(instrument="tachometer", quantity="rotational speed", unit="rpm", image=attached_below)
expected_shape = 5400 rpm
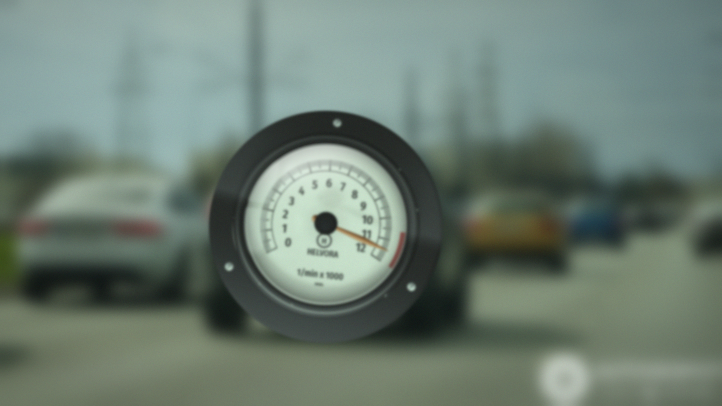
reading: 11500 rpm
